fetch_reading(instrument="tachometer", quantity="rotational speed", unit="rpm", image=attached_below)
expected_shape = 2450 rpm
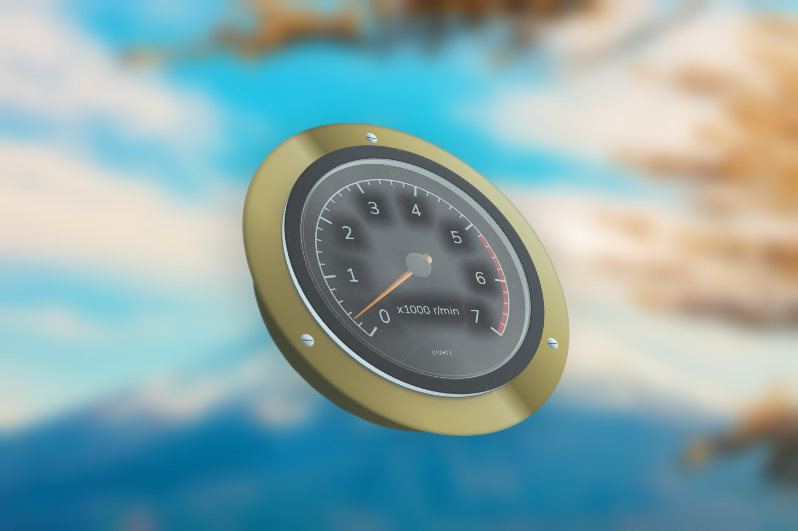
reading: 300 rpm
